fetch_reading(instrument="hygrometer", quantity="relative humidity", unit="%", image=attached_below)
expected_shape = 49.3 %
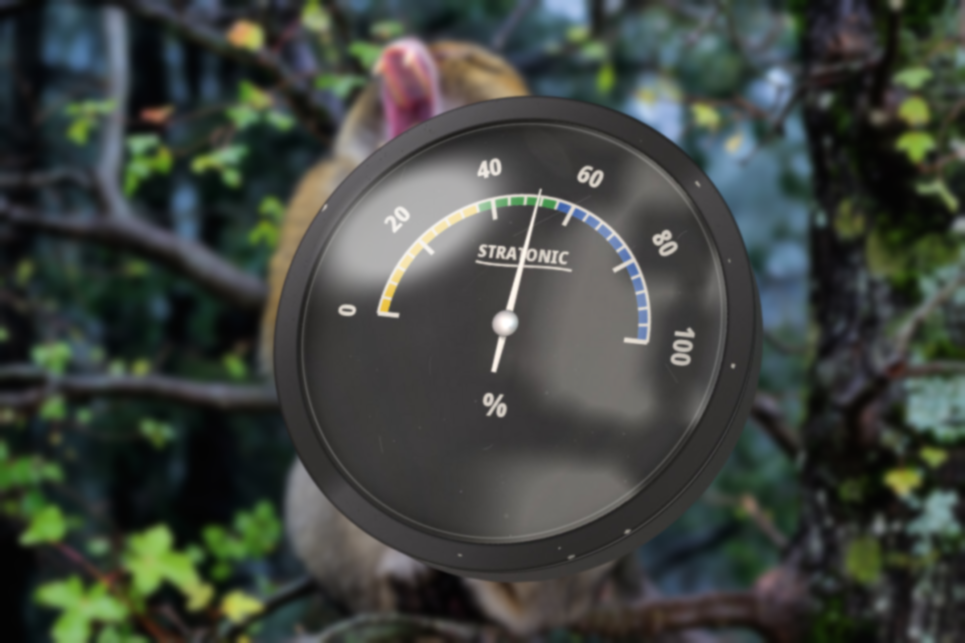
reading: 52 %
